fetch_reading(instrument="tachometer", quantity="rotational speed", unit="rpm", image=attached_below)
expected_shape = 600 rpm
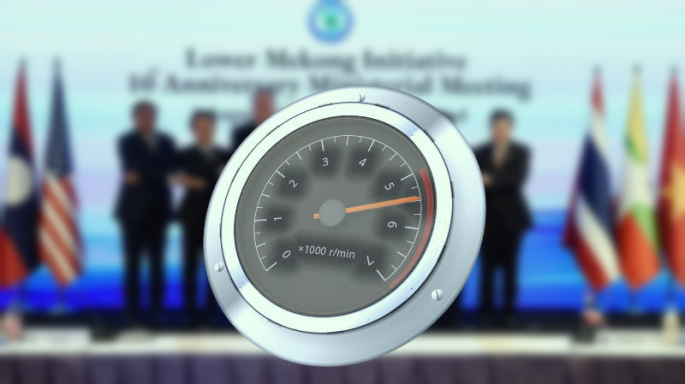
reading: 5500 rpm
